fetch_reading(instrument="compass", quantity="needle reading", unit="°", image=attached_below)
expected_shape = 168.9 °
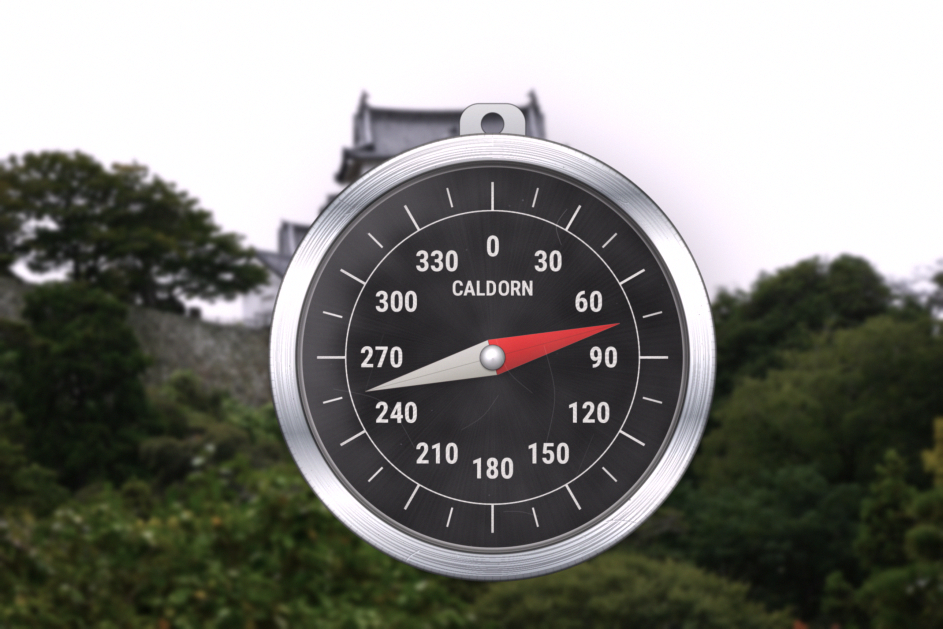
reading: 75 °
